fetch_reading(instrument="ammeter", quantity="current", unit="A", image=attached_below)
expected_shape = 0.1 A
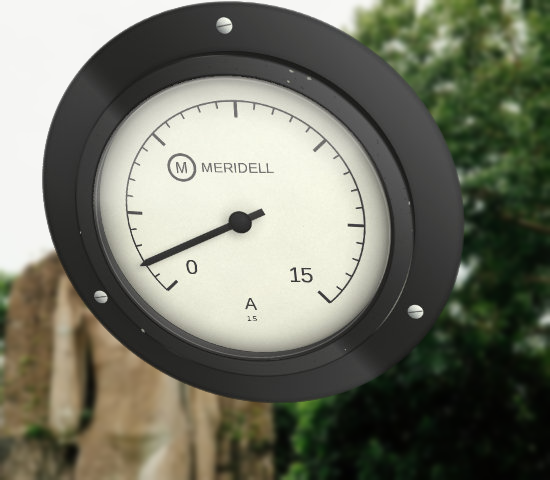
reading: 1 A
